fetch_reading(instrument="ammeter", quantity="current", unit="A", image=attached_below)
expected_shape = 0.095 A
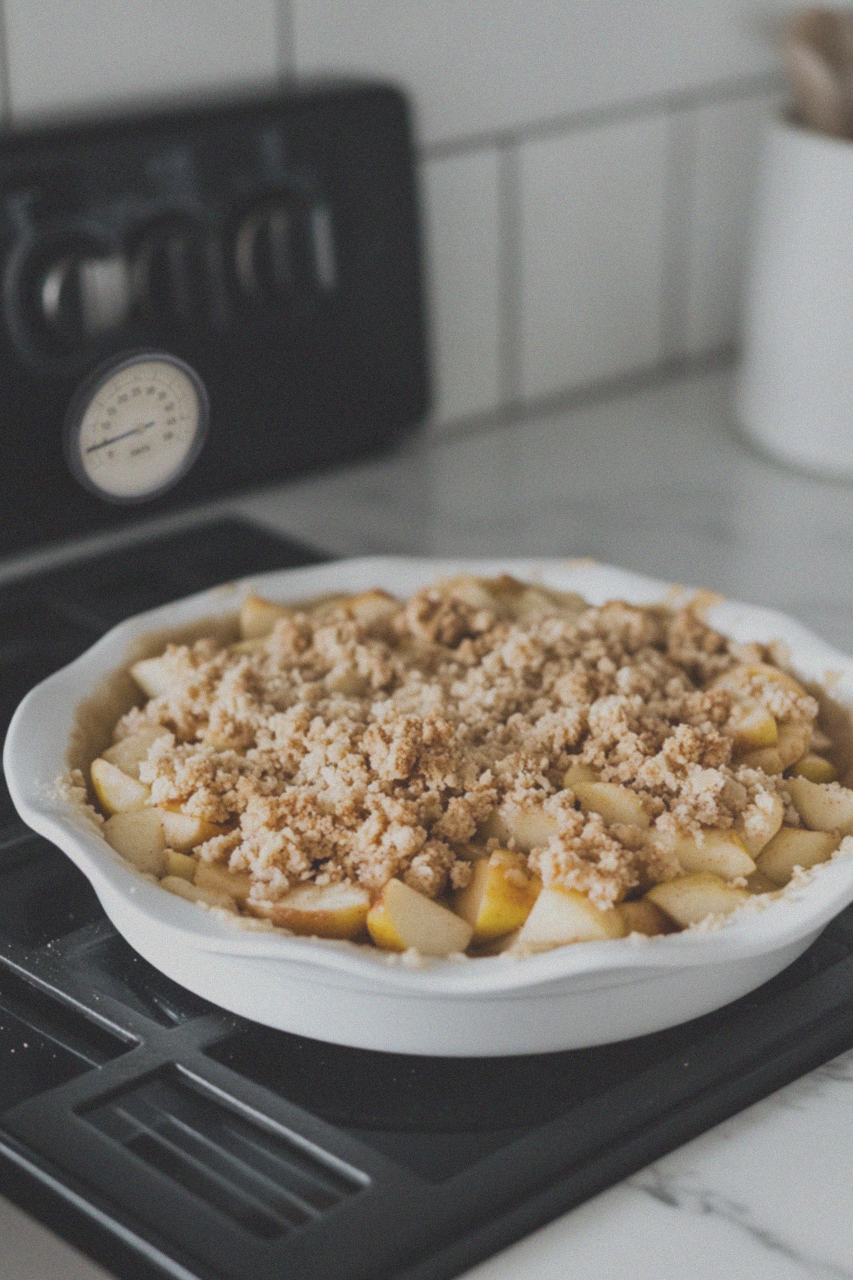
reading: 5 A
